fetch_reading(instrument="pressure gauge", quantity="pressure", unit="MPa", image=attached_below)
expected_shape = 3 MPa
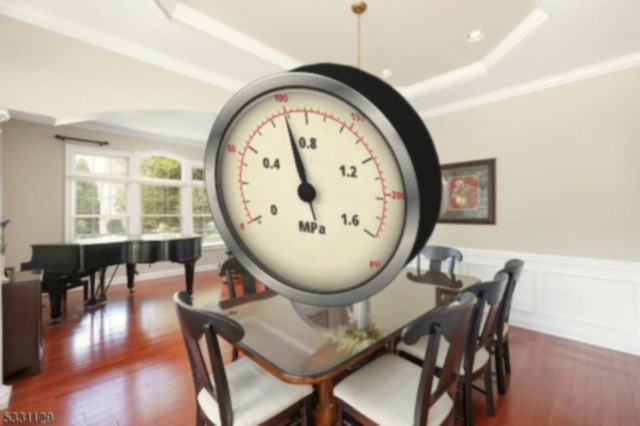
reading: 0.7 MPa
